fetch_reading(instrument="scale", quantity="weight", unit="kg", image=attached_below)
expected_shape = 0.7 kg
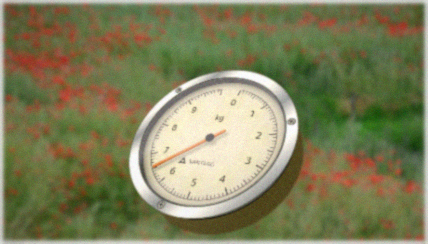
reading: 6.5 kg
